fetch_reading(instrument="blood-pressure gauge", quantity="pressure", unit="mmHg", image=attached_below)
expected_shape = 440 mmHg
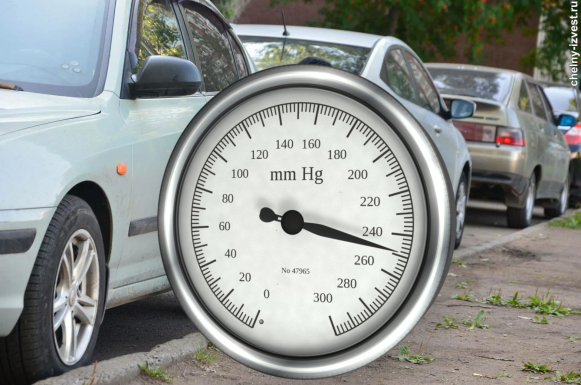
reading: 248 mmHg
